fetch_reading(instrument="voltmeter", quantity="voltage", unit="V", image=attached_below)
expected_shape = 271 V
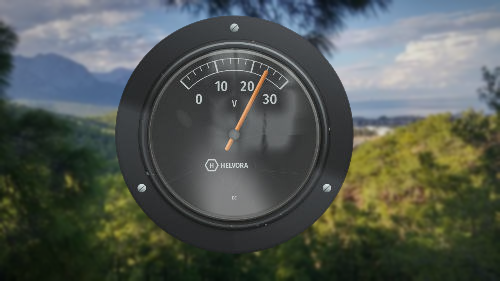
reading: 24 V
